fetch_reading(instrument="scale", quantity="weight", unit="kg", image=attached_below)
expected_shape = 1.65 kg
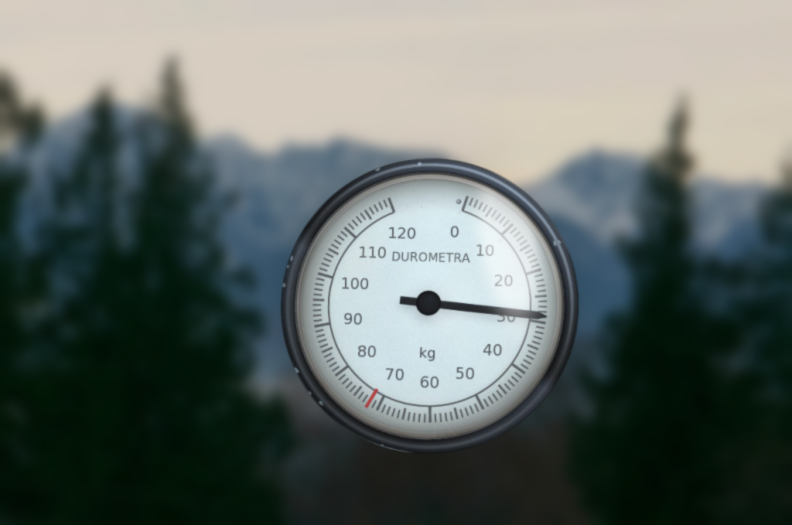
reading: 29 kg
